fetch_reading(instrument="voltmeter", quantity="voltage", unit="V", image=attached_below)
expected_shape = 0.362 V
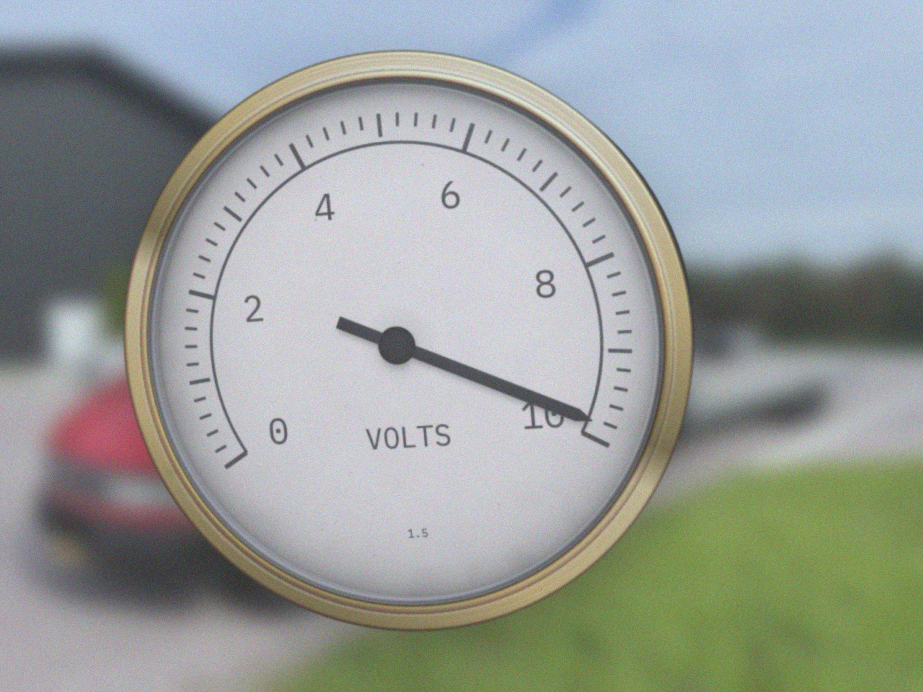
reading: 9.8 V
